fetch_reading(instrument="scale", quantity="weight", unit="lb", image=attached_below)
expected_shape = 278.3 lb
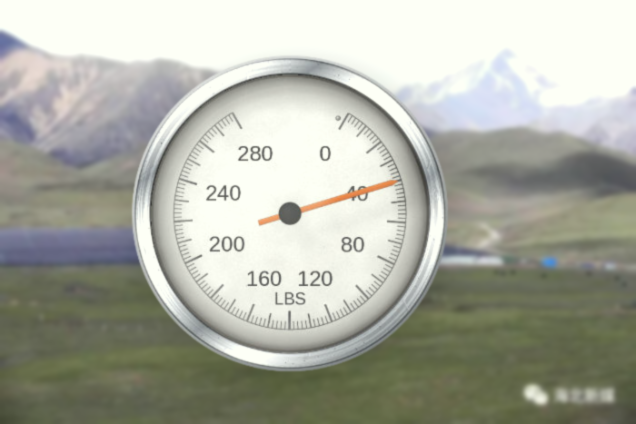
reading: 40 lb
